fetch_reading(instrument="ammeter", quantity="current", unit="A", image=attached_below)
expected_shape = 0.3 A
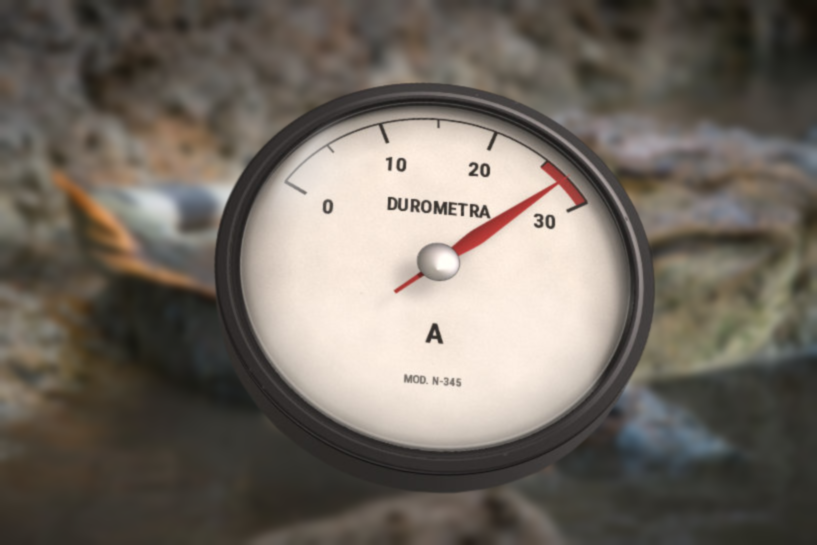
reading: 27.5 A
